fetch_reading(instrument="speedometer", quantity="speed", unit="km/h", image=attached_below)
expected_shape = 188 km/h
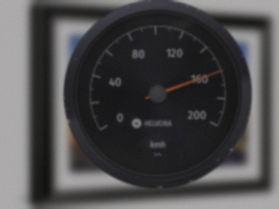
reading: 160 km/h
